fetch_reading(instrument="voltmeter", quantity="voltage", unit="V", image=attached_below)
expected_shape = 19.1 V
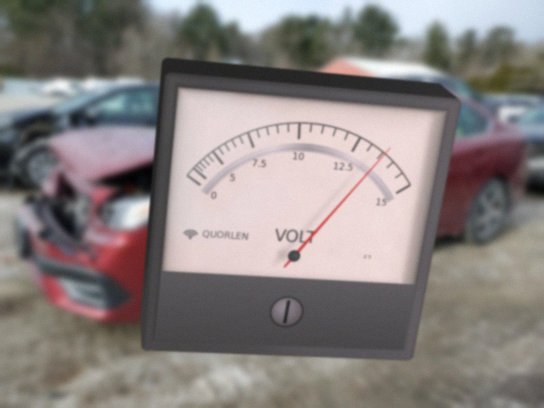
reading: 13.5 V
